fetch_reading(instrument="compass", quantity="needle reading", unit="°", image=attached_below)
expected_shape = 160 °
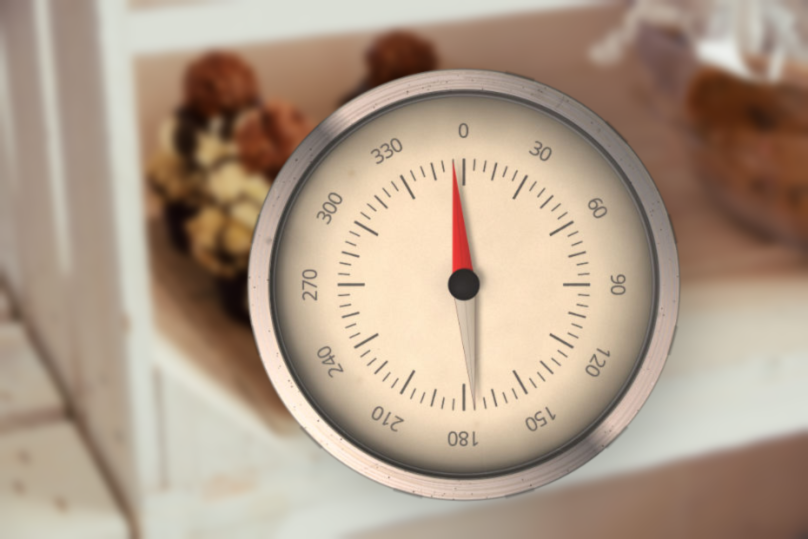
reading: 355 °
